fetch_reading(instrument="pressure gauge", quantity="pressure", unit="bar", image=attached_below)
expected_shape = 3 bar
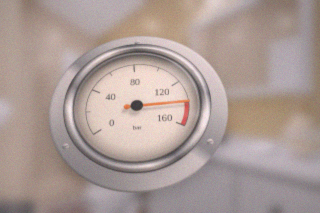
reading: 140 bar
